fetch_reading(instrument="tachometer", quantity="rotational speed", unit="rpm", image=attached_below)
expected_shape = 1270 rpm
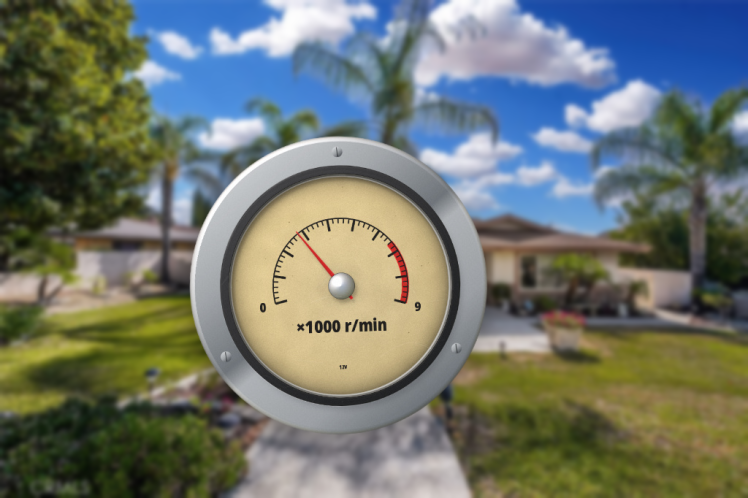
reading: 2800 rpm
